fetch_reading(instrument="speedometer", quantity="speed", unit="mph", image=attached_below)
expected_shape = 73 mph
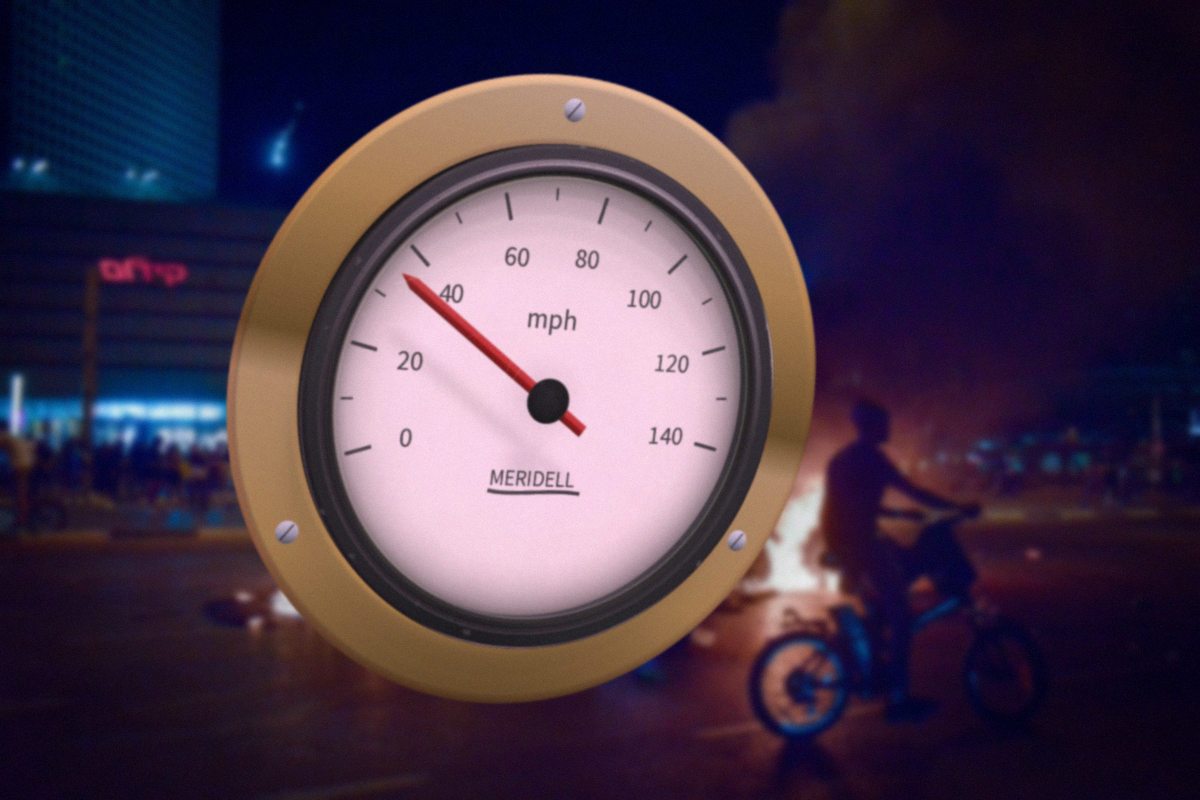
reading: 35 mph
